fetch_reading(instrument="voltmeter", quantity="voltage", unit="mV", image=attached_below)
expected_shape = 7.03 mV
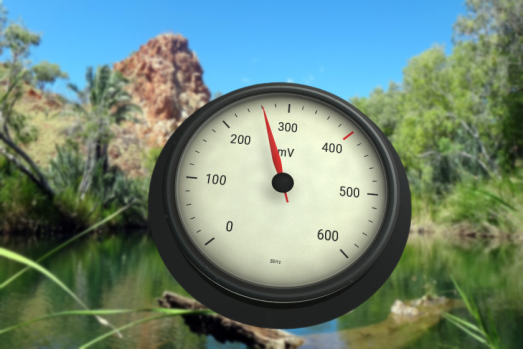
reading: 260 mV
